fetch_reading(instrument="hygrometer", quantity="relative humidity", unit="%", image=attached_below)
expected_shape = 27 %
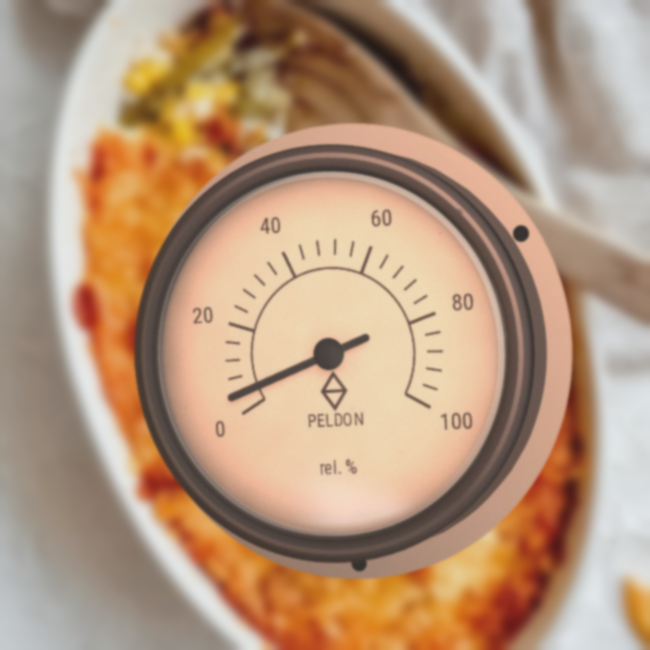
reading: 4 %
